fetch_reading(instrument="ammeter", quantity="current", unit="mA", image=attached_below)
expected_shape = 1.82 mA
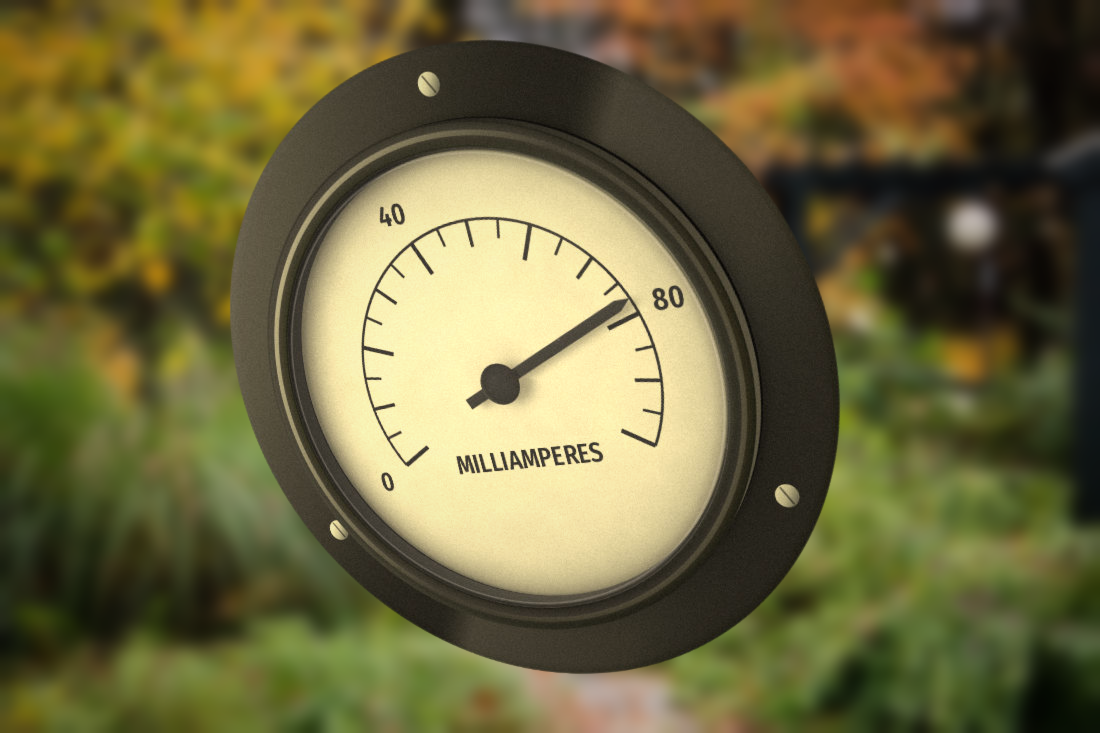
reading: 77.5 mA
